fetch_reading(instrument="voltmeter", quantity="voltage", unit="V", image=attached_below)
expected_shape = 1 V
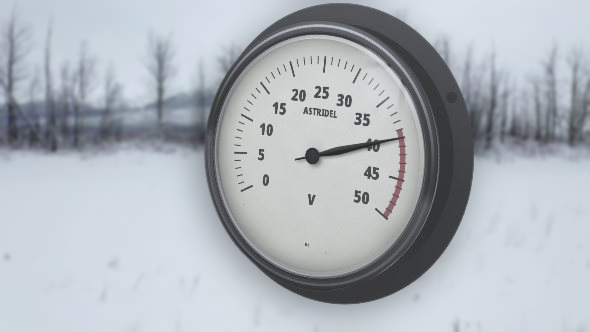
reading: 40 V
